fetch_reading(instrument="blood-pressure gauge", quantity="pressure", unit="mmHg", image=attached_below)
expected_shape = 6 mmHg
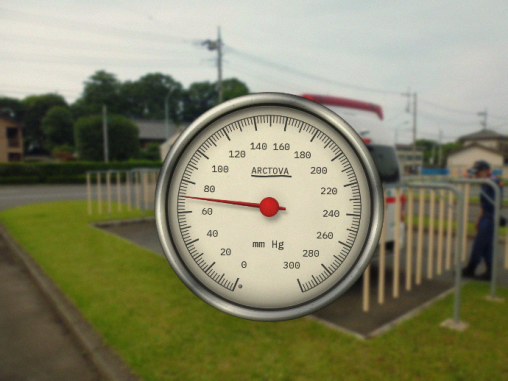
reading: 70 mmHg
